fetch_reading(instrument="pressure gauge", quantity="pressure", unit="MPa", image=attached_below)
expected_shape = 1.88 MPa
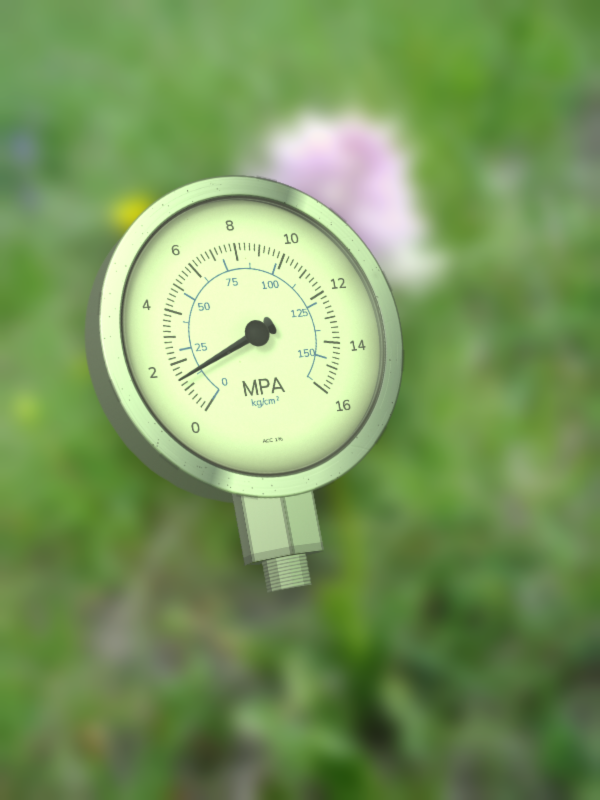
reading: 1.4 MPa
